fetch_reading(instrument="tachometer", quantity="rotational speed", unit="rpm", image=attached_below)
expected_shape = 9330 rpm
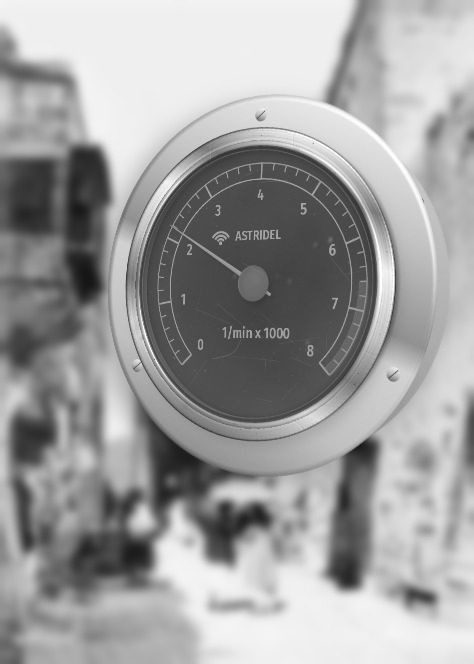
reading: 2200 rpm
